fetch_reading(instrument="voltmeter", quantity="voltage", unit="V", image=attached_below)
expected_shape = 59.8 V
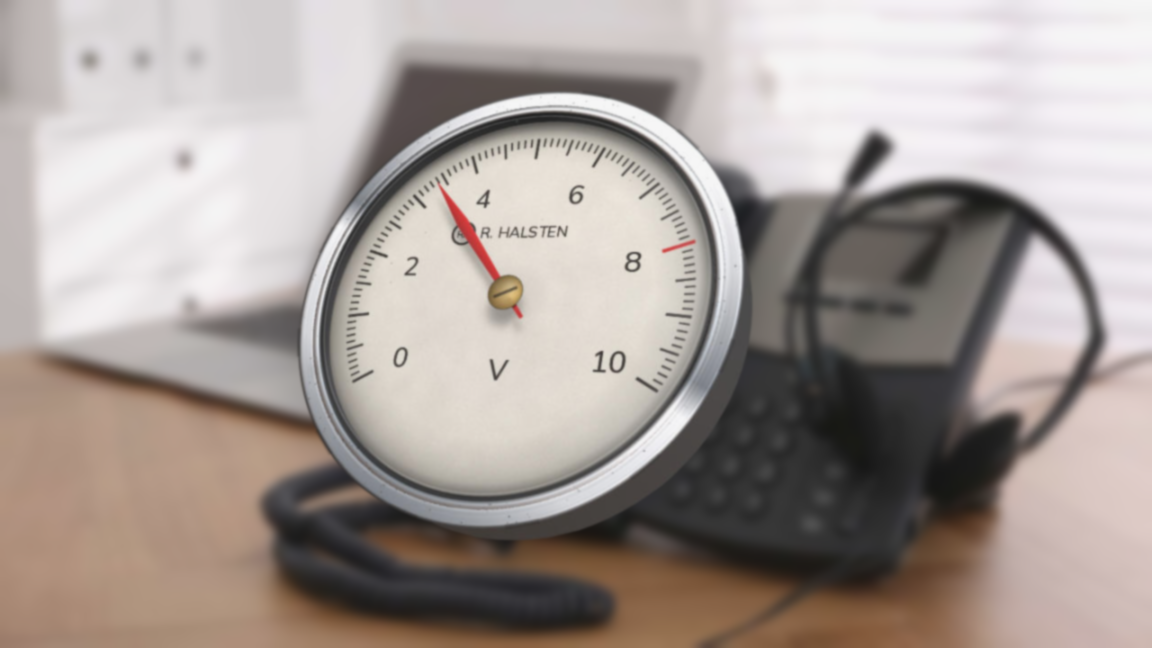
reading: 3.4 V
